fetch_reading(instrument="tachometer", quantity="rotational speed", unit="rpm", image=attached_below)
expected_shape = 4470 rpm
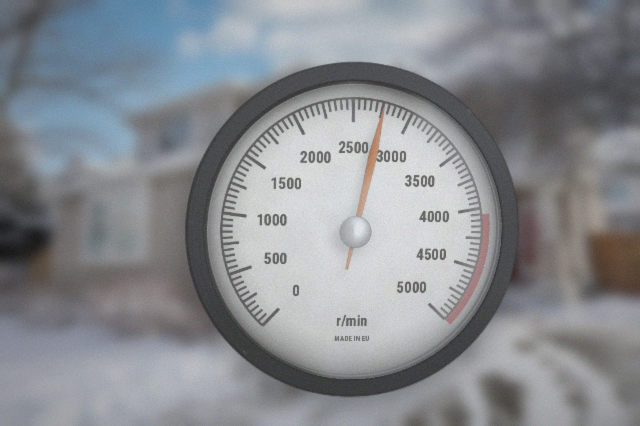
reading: 2750 rpm
